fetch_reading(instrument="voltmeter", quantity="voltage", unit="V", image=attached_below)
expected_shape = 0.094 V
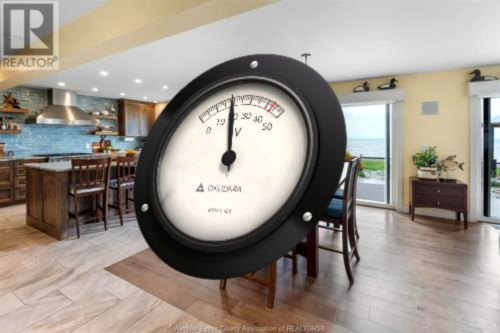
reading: 20 V
